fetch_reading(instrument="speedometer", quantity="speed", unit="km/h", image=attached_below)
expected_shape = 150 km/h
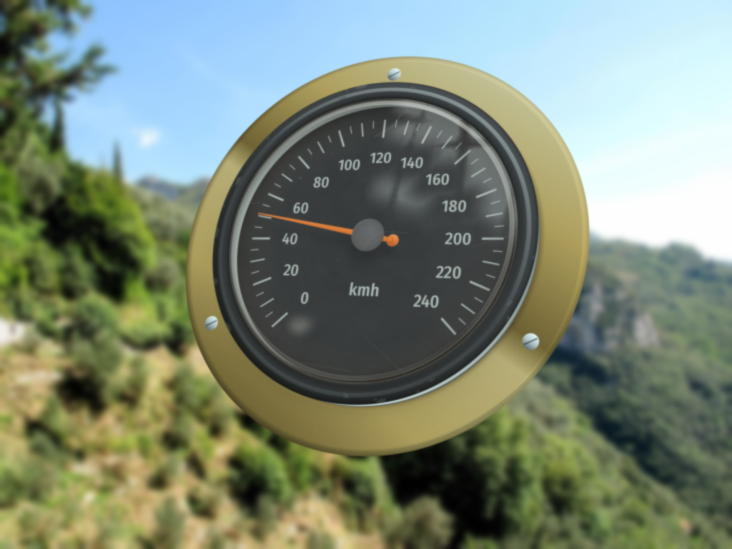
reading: 50 km/h
